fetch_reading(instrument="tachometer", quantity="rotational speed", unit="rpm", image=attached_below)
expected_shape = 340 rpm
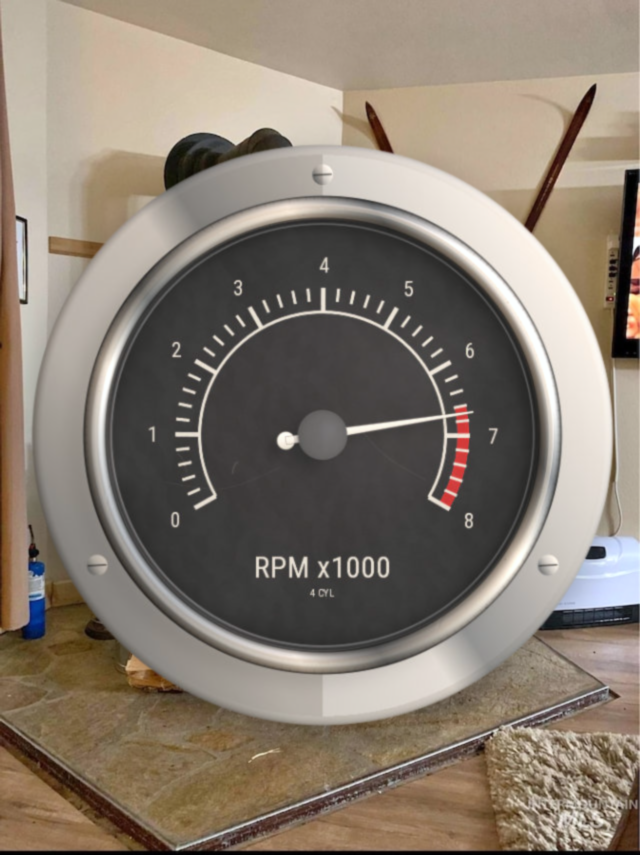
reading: 6700 rpm
